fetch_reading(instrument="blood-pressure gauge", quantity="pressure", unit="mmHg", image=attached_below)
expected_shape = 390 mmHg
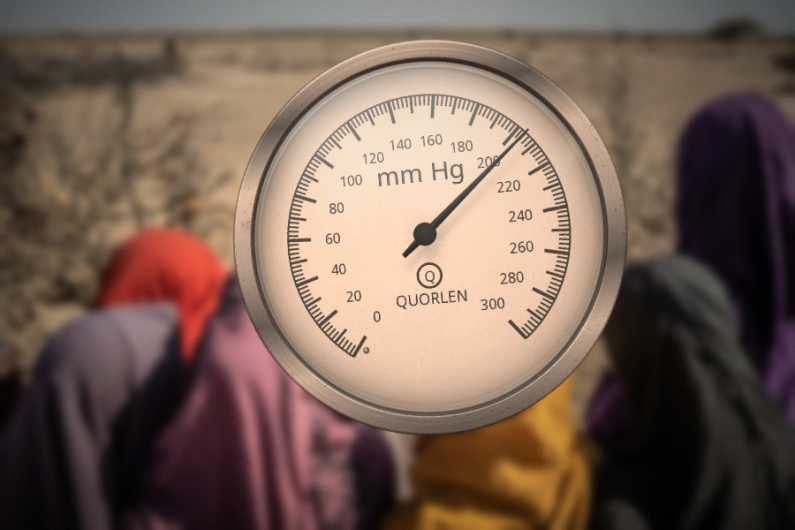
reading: 204 mmHg
